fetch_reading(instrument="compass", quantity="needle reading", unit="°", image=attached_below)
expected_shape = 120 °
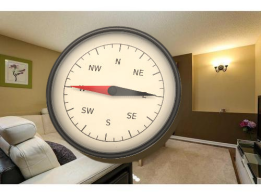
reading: 270 °
